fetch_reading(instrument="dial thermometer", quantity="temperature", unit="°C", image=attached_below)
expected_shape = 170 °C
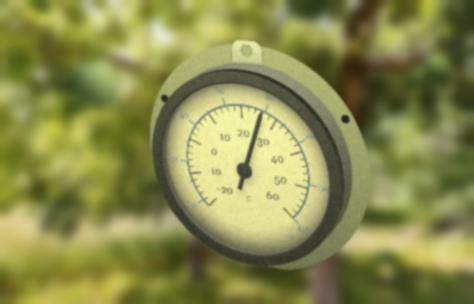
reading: 26 °C
